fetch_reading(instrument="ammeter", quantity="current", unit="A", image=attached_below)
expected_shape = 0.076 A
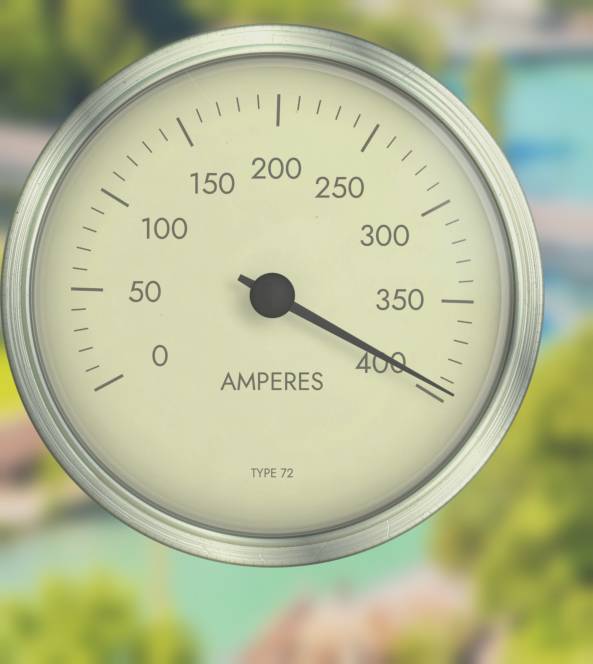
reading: 395 A
